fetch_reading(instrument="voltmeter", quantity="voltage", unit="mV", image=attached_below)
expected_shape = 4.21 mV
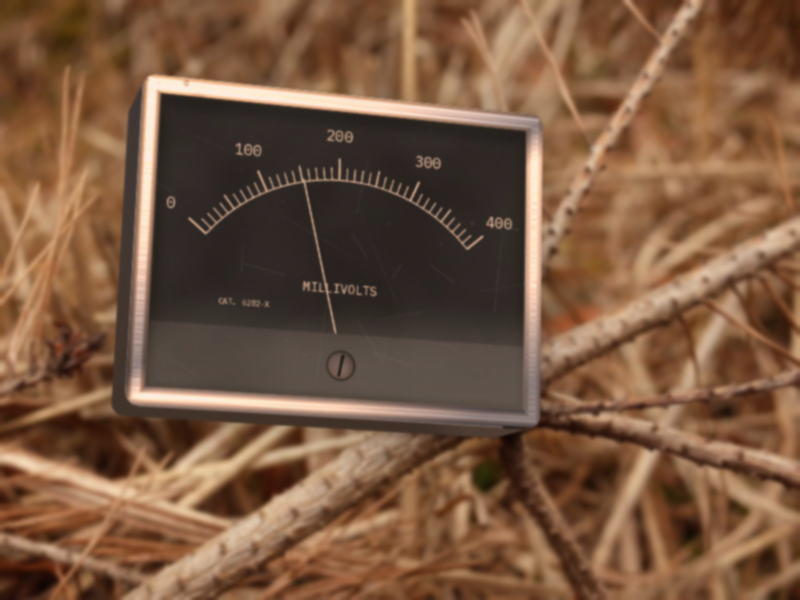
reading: 150 mV
